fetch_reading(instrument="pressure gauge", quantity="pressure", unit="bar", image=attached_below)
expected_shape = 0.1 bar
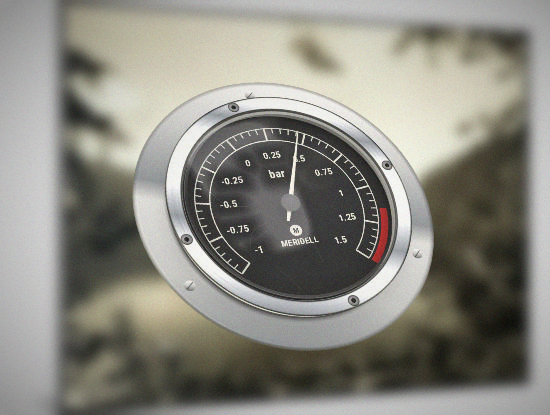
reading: 0.45 bar
